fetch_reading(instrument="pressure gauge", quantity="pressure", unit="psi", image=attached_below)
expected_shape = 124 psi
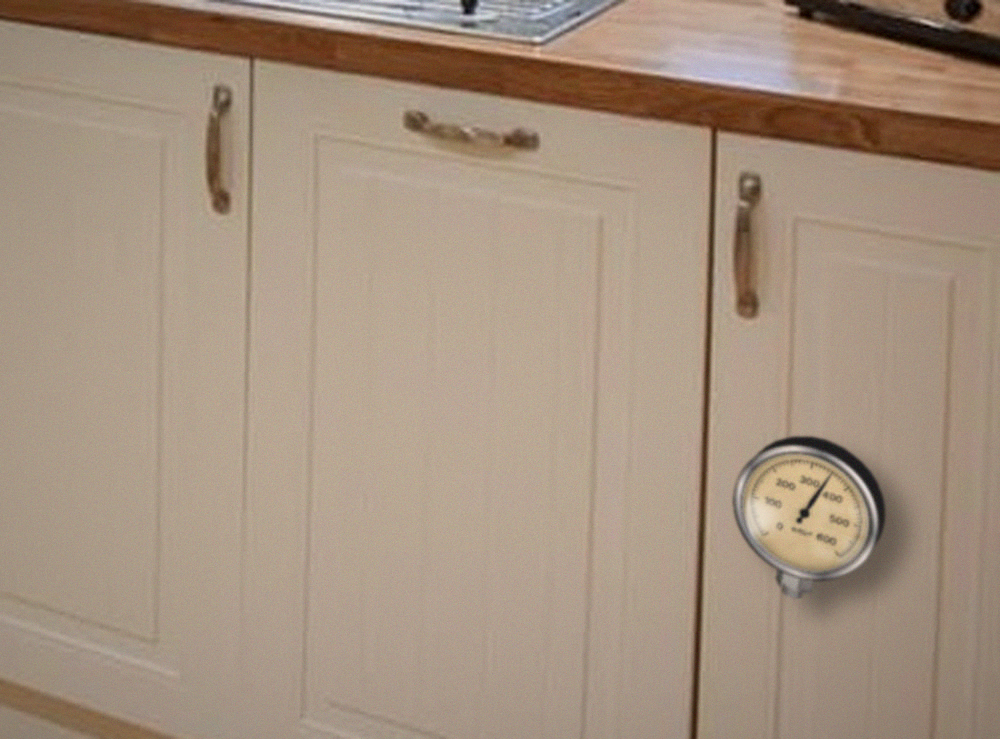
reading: 350 psi
